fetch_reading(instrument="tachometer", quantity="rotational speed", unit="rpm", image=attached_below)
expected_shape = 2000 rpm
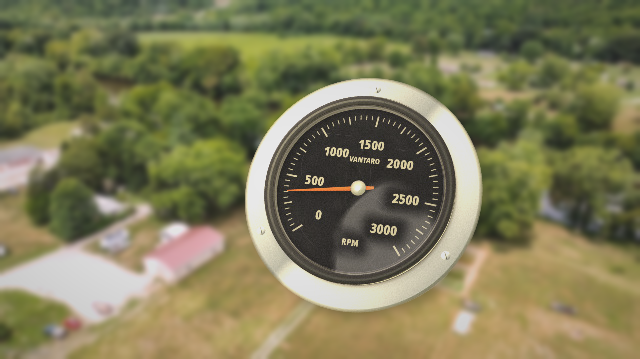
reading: 350 rpm
